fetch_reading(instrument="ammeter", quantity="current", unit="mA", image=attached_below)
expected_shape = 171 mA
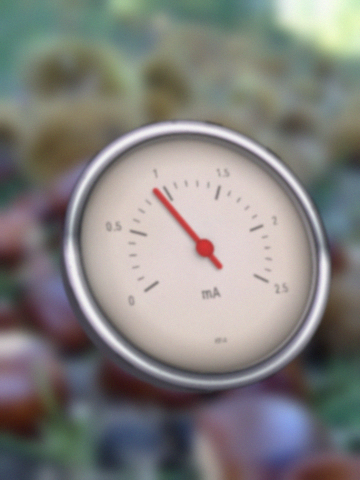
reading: 0.9 mA
